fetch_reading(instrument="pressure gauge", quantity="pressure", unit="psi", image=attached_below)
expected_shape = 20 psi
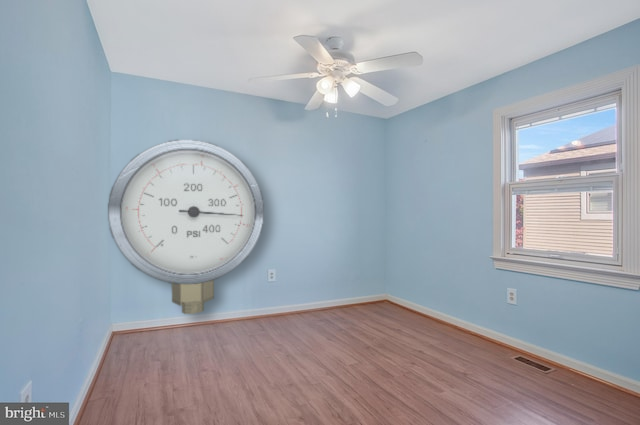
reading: 340 psi
